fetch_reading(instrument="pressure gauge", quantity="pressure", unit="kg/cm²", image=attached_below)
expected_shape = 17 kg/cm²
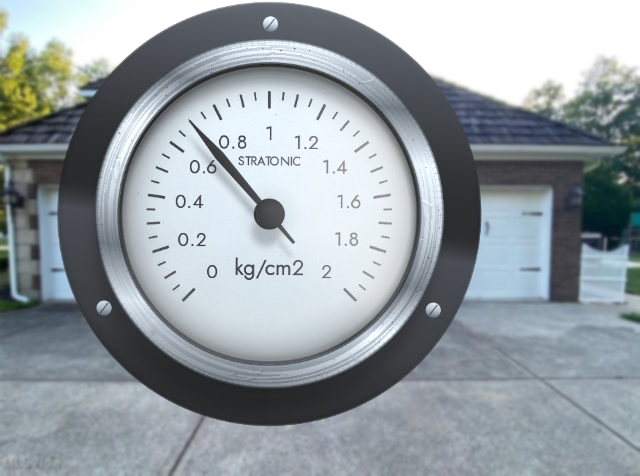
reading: 0.7 kg/cm²
